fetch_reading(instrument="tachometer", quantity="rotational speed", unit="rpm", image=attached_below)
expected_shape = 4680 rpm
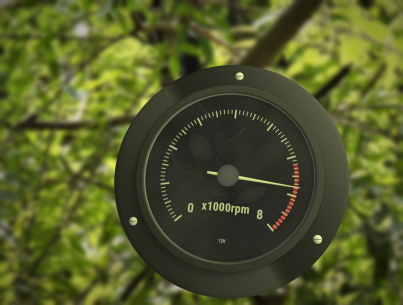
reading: 6800 rpm
